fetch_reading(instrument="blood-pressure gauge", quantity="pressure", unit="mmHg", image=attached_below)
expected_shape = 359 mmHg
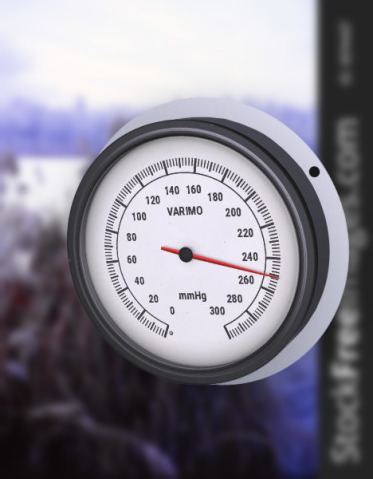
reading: 250 mmHg
